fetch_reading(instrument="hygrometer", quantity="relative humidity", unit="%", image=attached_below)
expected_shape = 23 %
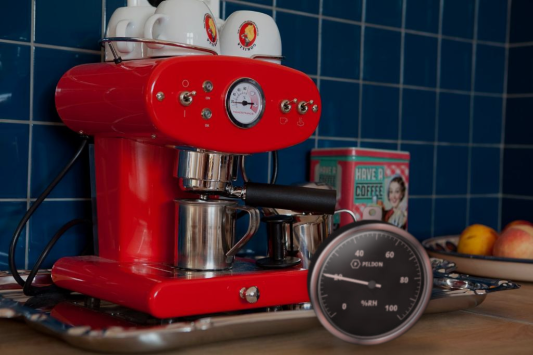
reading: 20 %
